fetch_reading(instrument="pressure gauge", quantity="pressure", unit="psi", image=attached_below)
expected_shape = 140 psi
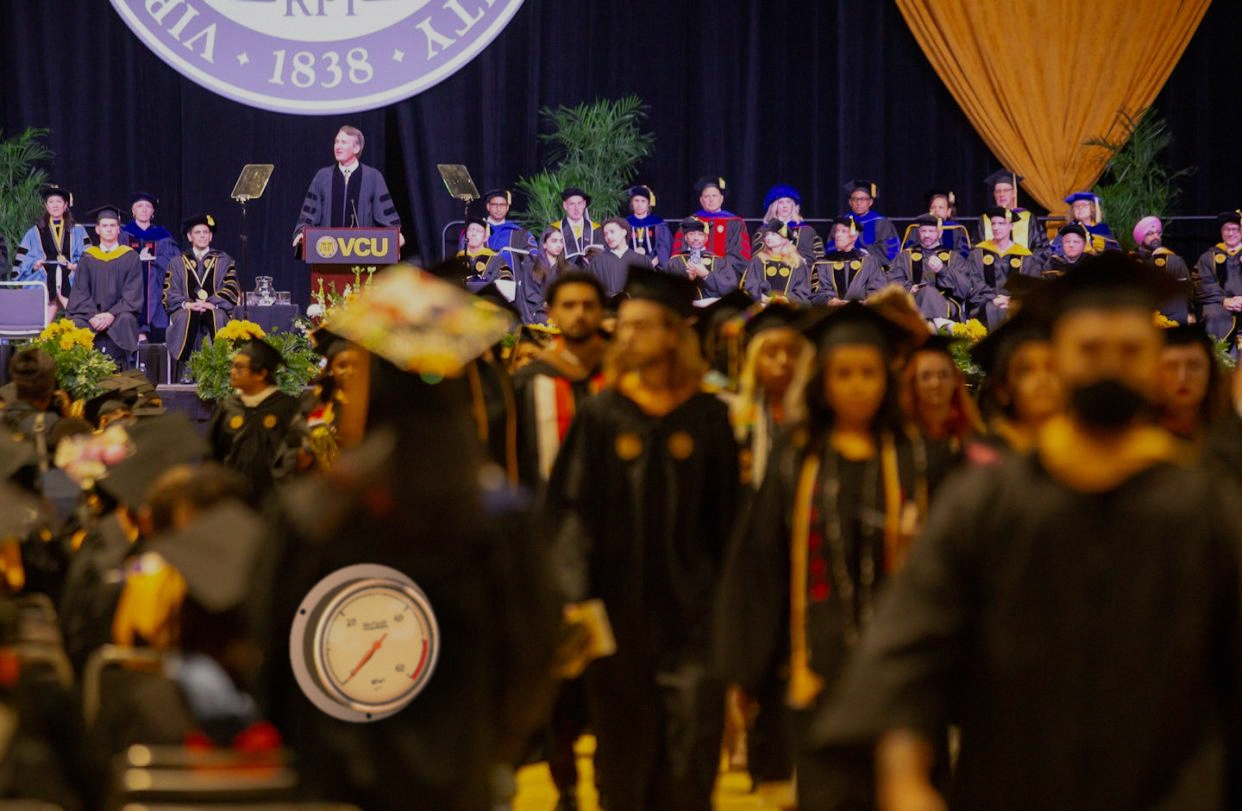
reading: 0 psi
